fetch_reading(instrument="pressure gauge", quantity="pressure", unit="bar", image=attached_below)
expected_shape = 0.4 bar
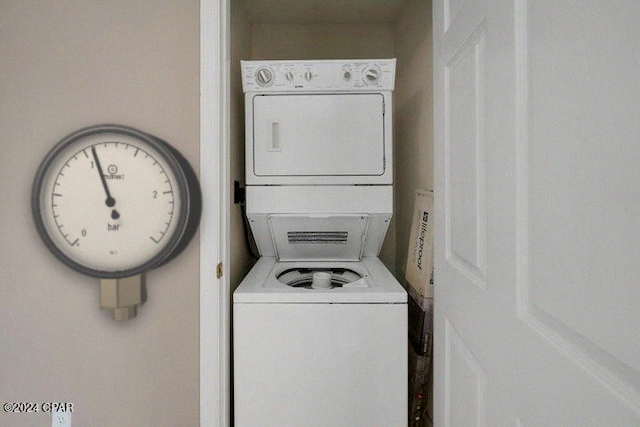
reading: 1.1 bar
